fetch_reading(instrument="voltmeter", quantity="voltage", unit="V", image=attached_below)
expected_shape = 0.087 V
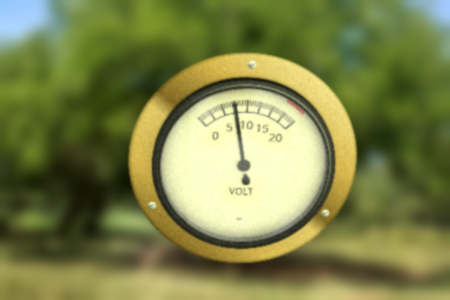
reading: 7.5 V
